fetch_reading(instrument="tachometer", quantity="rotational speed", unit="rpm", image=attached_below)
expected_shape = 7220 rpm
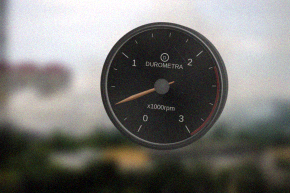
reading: 400 rpm
